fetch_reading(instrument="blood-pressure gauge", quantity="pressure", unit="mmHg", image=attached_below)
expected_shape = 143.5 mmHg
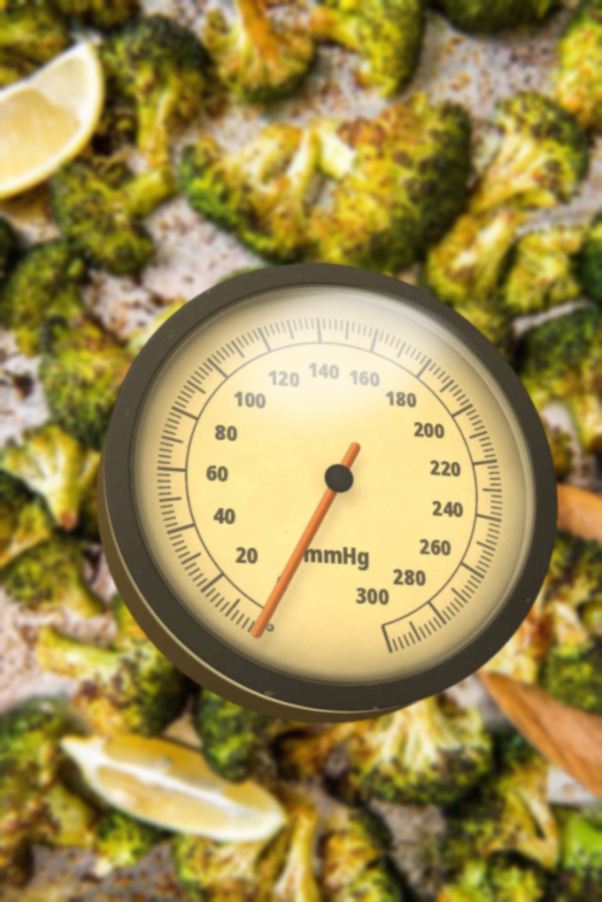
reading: 0 mmHg
